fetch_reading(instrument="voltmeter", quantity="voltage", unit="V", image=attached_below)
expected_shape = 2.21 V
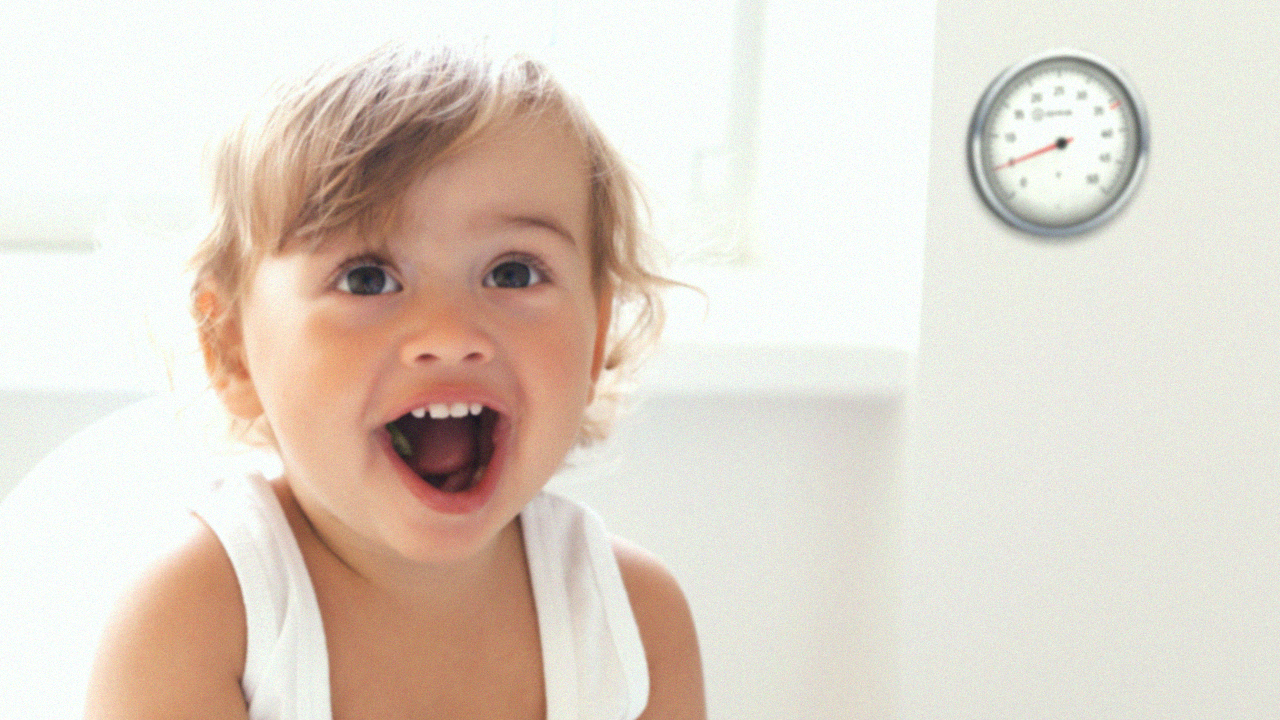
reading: 5 V
